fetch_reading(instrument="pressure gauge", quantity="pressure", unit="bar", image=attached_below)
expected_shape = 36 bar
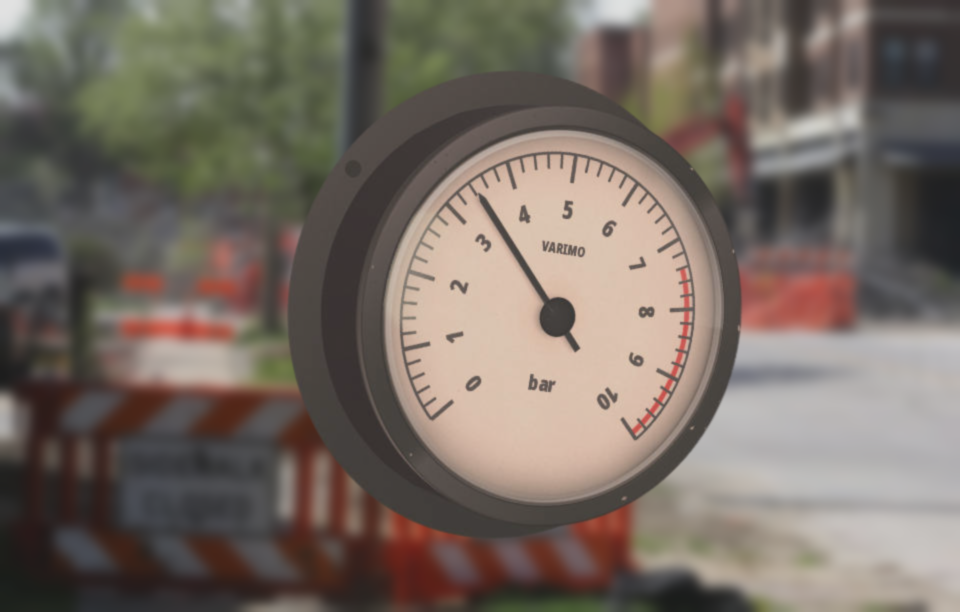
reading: 3.4 bar
